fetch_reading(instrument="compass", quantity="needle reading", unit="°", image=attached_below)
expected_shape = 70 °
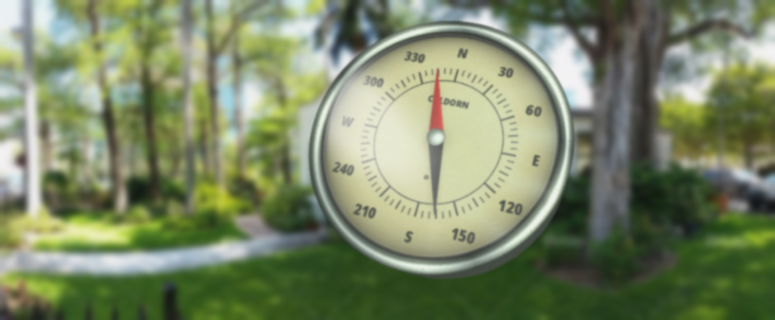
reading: 345 °
